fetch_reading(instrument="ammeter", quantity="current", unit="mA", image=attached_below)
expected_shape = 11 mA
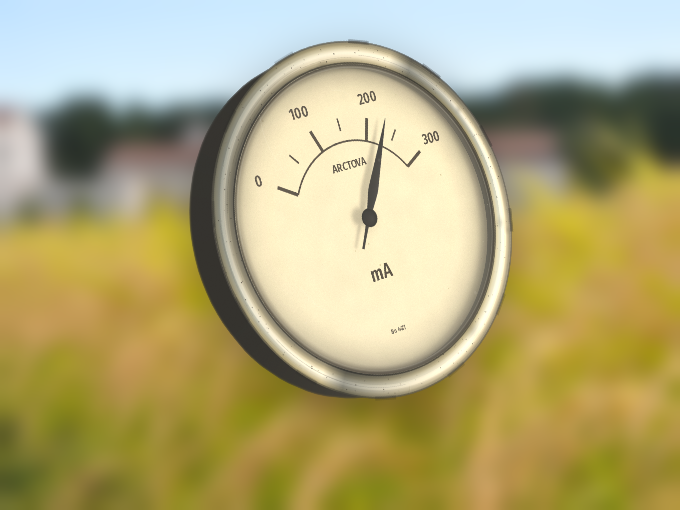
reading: 225 mA
